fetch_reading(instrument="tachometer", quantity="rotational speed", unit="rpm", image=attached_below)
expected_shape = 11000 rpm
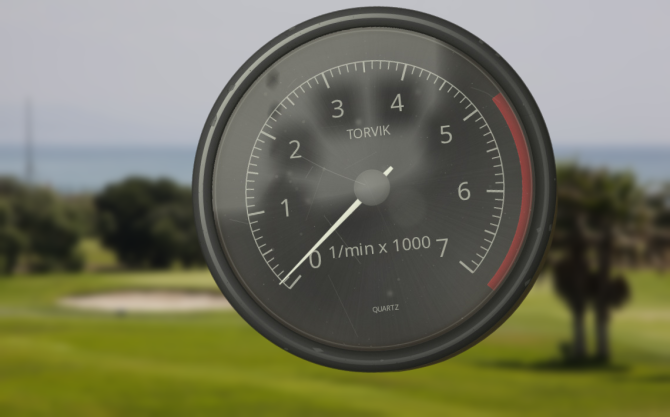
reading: 100 rpm
